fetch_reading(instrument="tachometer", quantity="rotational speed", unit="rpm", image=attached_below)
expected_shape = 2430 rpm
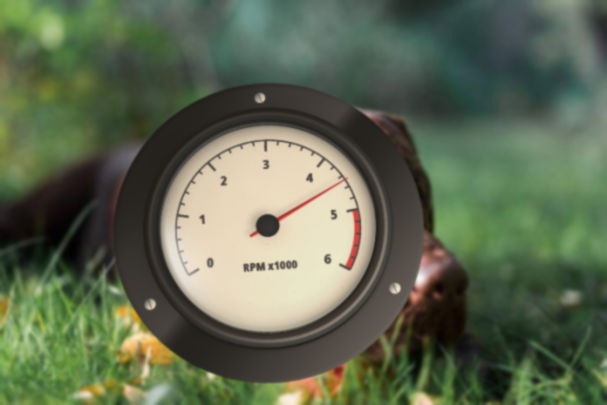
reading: 4500 rpm
